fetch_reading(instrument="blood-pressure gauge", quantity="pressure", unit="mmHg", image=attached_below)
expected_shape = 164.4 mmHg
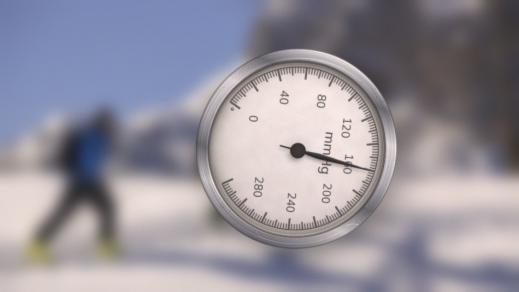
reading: 160 mmHg
